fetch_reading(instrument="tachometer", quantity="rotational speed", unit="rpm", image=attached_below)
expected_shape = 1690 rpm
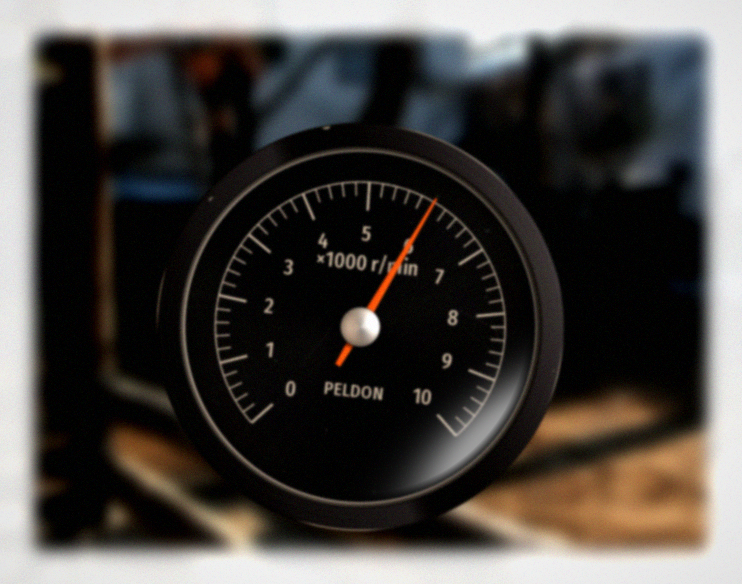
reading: 6000 rpm
